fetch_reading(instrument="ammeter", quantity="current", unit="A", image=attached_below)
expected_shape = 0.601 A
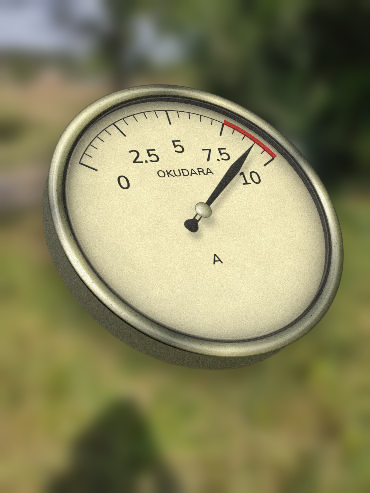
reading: 9 A
